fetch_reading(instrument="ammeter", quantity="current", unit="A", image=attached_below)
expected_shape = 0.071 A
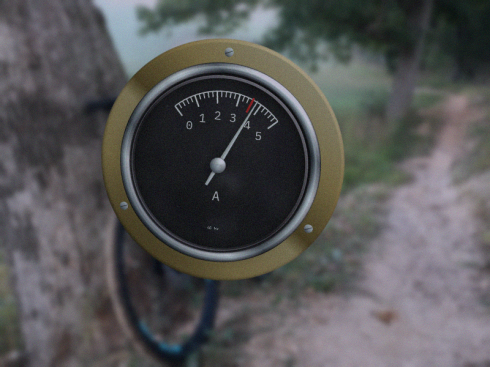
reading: 3.8 A
